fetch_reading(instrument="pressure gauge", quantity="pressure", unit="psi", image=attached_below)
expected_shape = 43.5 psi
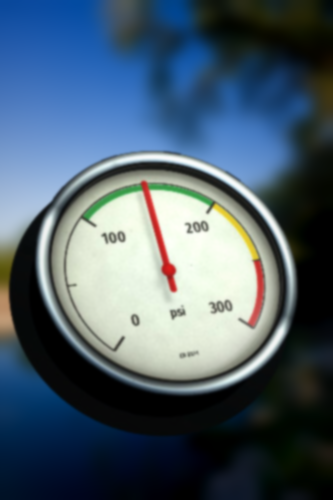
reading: 150 psi
